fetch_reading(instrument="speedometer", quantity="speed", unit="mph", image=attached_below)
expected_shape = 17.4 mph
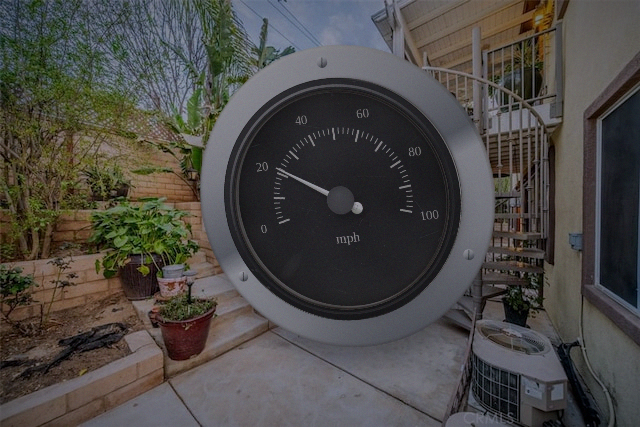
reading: 22 mph
